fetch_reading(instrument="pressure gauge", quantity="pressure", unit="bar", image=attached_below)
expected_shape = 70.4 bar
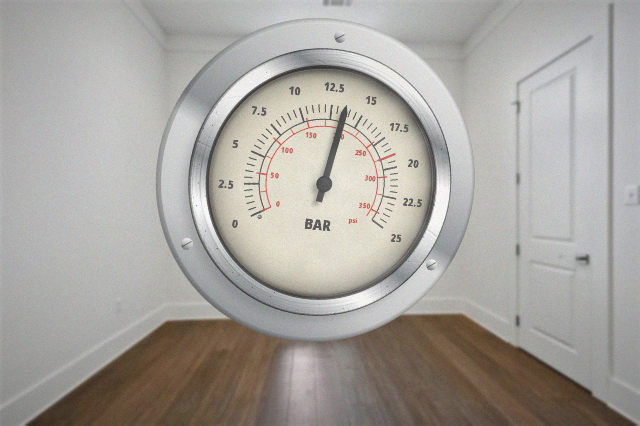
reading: 13.5 bar
